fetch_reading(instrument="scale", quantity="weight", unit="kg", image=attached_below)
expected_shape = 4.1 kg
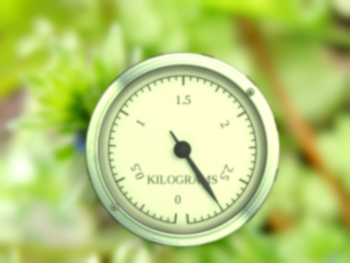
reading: 2.75 kg
